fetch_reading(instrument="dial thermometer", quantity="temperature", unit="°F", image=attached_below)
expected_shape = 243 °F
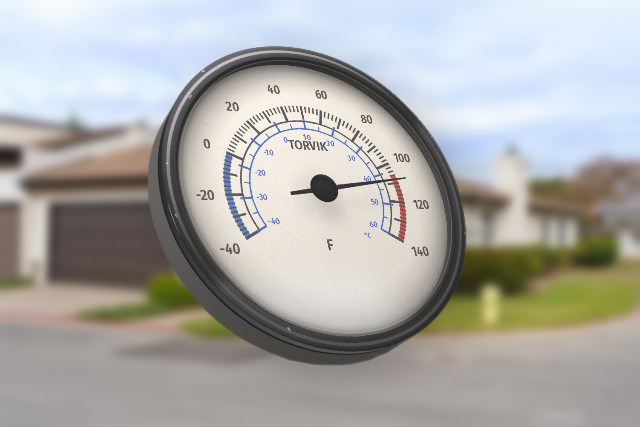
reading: 110 °F
